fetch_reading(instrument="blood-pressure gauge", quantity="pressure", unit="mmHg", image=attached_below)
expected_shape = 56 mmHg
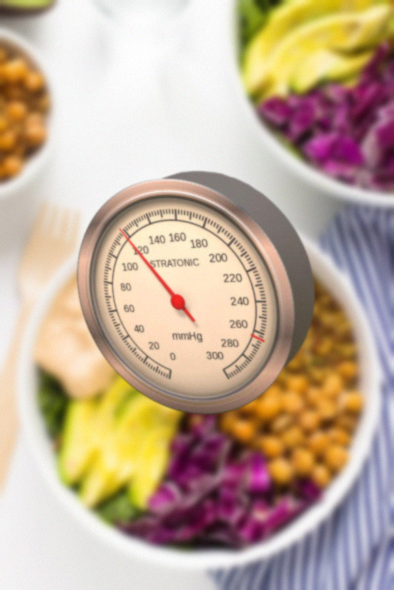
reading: 120 mmHg
